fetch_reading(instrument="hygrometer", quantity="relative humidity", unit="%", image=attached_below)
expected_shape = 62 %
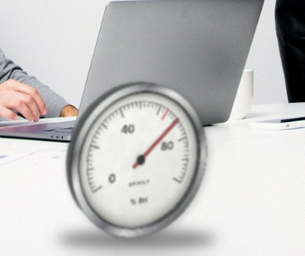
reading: 70 %
